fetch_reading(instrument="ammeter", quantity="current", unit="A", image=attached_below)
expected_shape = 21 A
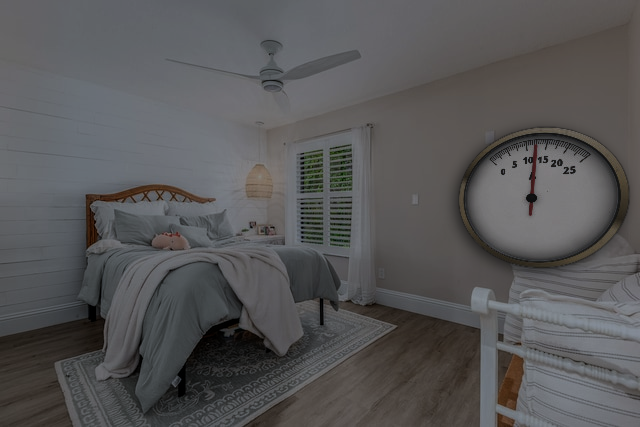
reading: 12.5 A
